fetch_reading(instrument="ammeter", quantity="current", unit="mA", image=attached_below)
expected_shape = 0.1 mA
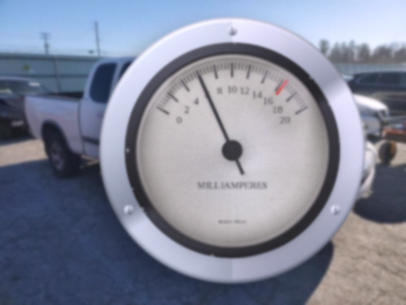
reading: 6 mA
